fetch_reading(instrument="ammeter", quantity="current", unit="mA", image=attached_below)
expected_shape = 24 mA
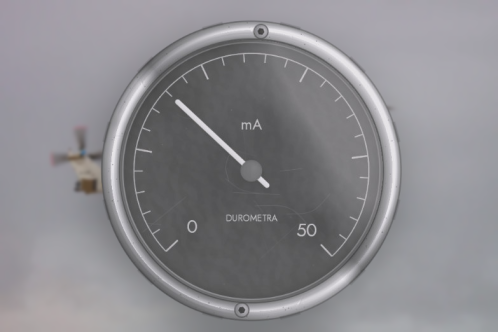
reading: 16 mA
